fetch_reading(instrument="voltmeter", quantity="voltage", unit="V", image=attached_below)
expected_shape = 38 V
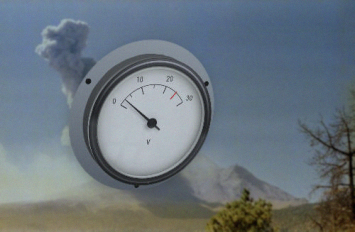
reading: 2.5 V
